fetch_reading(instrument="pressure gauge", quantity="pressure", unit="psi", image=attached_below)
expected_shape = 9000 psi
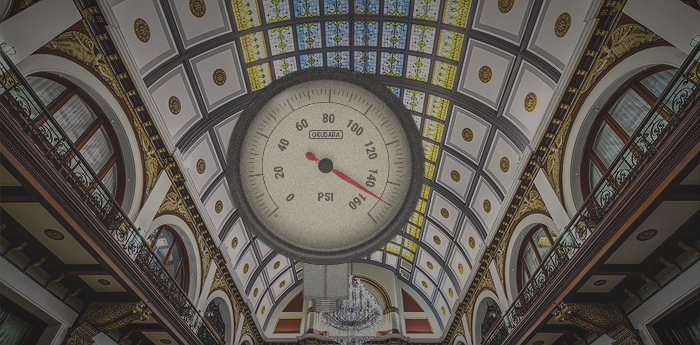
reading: 150 psi
